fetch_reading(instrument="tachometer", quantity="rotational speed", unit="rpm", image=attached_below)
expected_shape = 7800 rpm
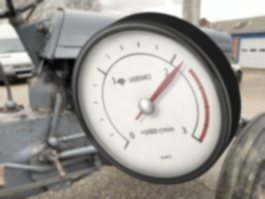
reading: 2100 rpm
